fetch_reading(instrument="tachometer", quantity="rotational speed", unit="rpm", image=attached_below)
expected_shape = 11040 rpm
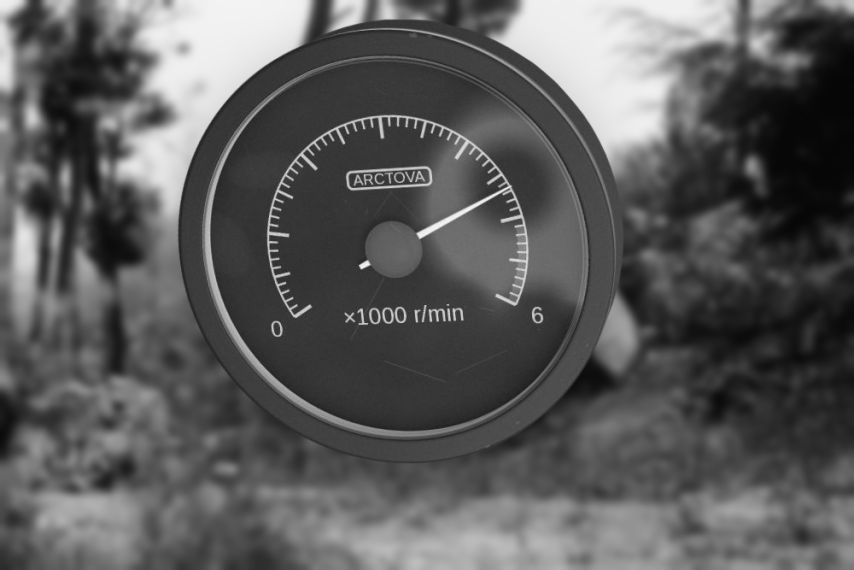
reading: 4650 rpm
